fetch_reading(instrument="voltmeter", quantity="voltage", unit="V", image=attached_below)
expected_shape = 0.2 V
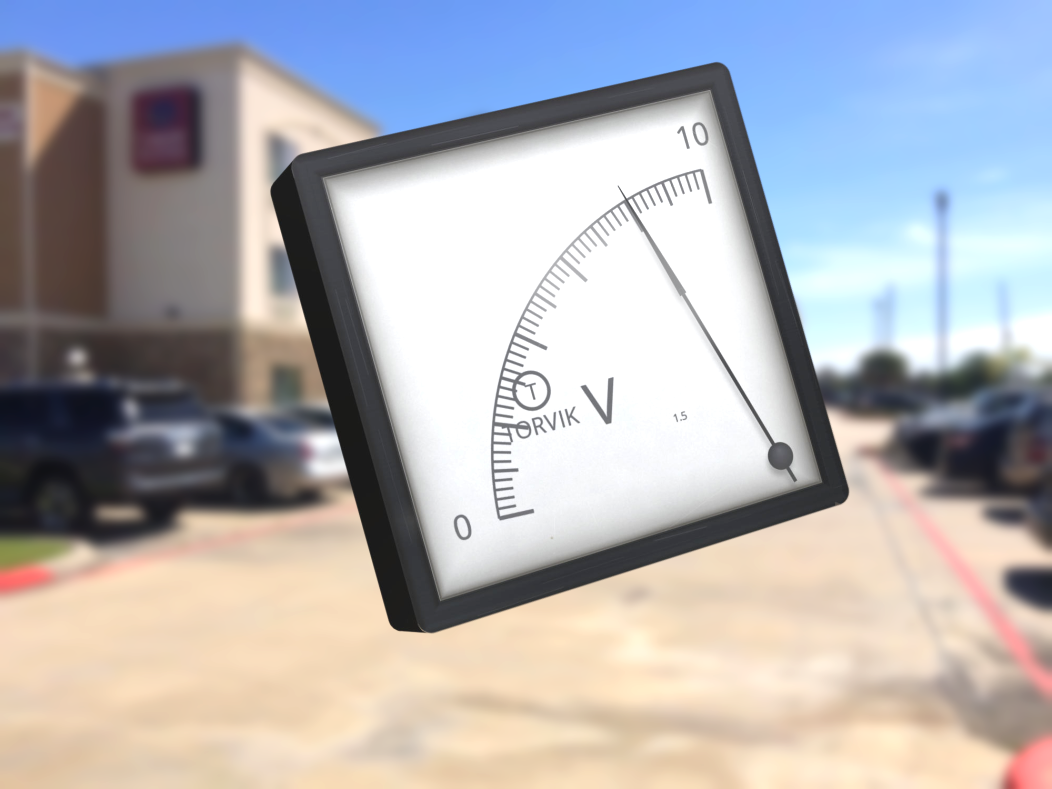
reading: 8 V
